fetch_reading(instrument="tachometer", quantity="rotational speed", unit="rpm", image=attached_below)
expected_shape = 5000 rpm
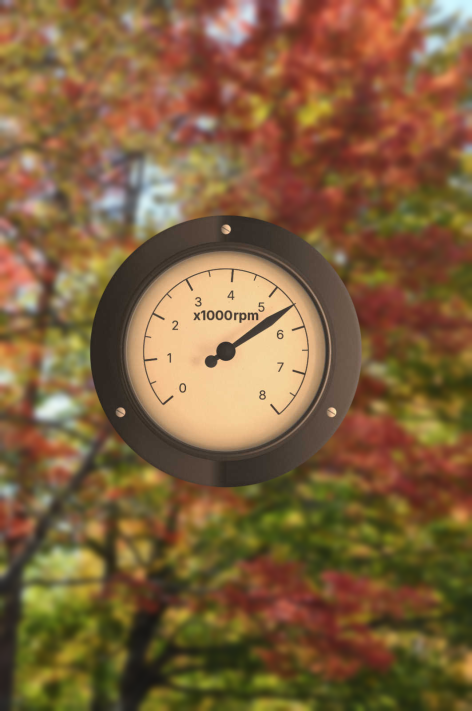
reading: 5500 rpm
